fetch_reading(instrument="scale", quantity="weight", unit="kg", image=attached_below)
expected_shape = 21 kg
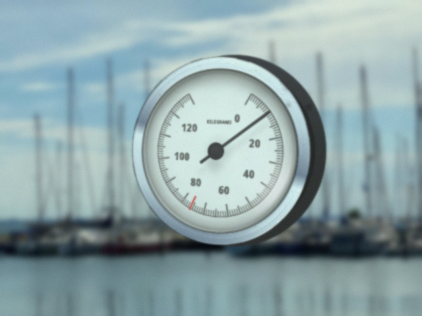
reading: 10 kg
